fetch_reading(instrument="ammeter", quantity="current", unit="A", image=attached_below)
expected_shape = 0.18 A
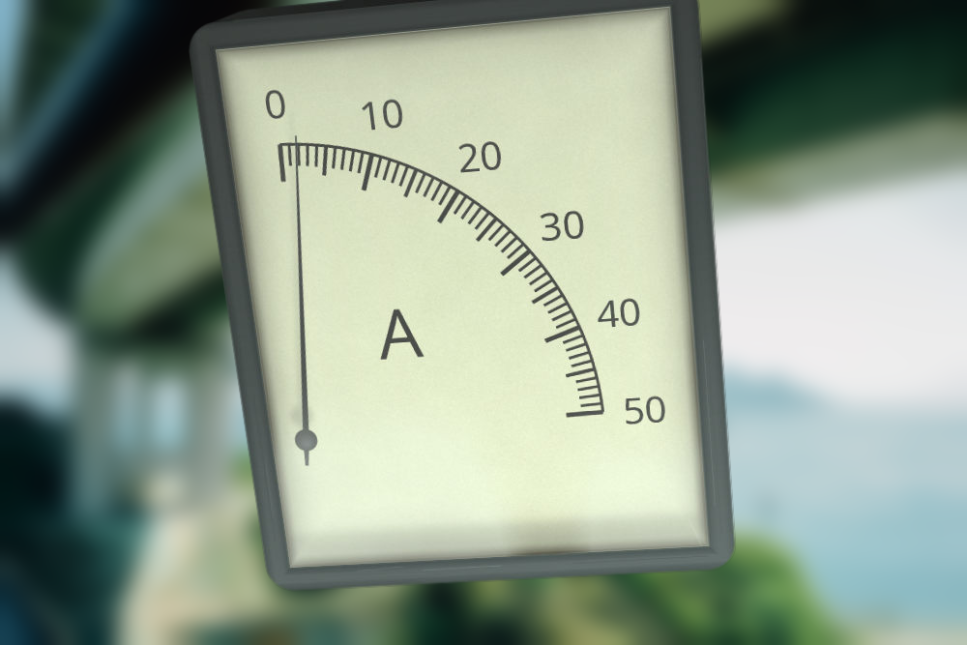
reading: 2 A
